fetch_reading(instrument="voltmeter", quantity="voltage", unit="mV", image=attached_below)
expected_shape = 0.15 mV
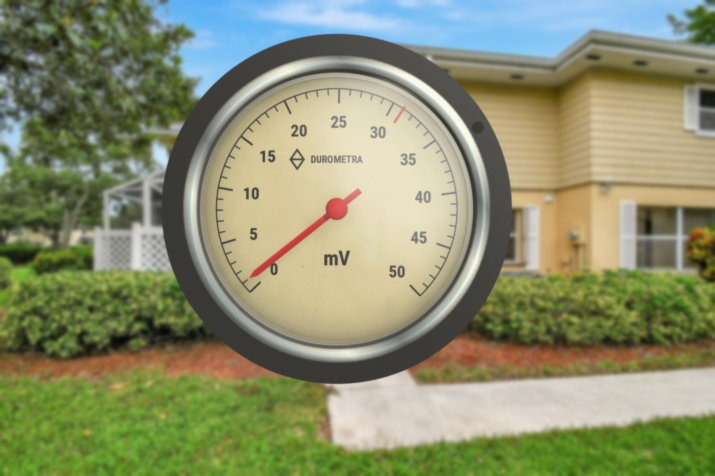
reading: 1 mV
